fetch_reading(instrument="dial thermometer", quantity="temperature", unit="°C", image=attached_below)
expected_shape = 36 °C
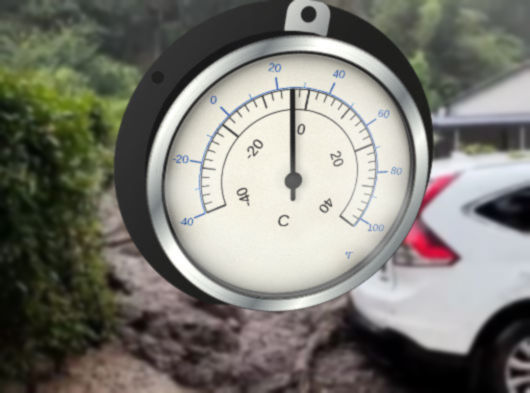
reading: -4 °C
